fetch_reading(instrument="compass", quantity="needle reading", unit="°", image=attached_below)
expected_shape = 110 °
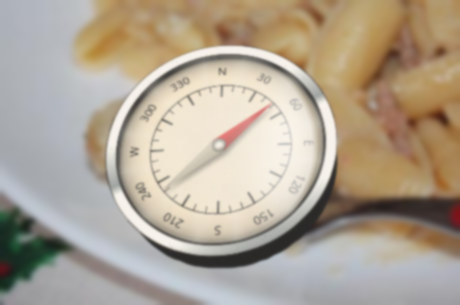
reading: 50 °
